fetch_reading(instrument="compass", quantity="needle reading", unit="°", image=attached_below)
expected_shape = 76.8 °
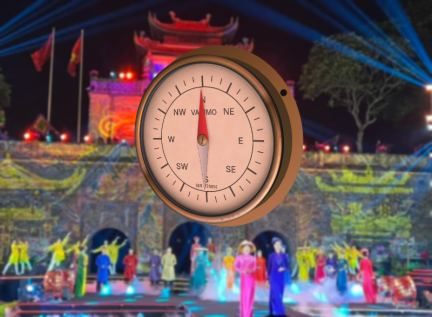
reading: 0 °
